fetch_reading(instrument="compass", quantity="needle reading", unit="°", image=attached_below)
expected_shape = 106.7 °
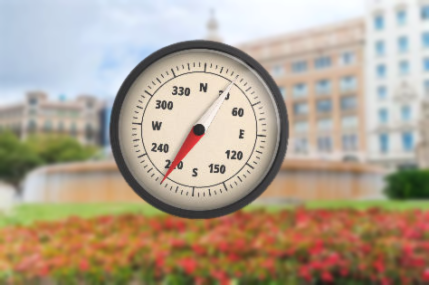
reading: 210 °
